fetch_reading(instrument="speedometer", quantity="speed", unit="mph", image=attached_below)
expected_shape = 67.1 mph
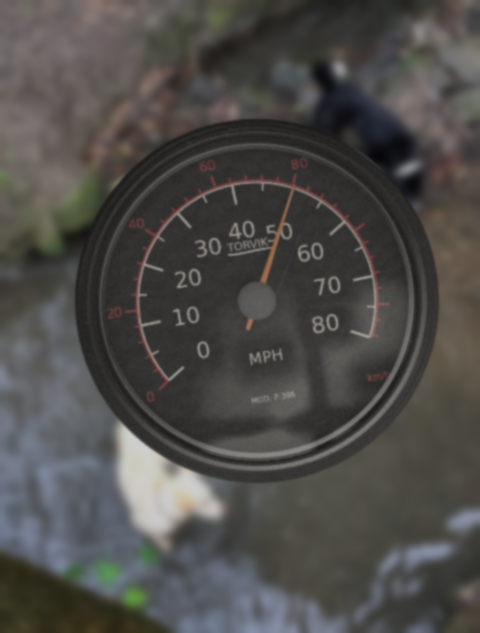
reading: 50 mph
